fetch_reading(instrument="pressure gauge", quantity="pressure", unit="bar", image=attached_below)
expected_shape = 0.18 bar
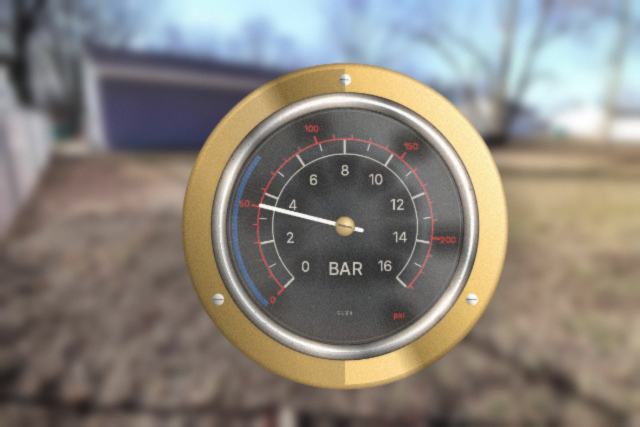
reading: 3.5 bar
